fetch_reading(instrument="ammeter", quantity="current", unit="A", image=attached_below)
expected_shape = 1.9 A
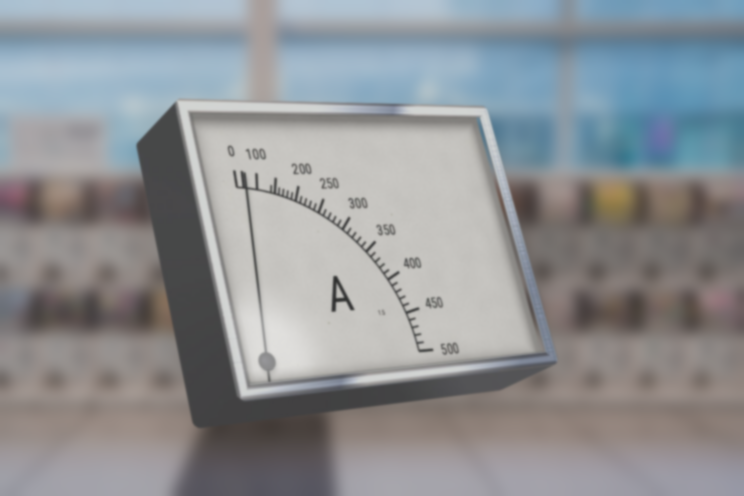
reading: 50 A
